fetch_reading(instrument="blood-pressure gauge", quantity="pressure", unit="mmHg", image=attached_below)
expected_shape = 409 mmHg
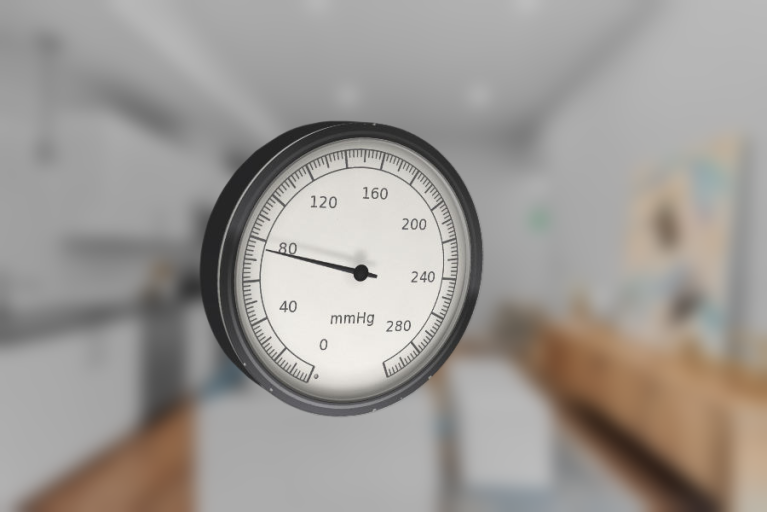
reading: 76 mmHg
